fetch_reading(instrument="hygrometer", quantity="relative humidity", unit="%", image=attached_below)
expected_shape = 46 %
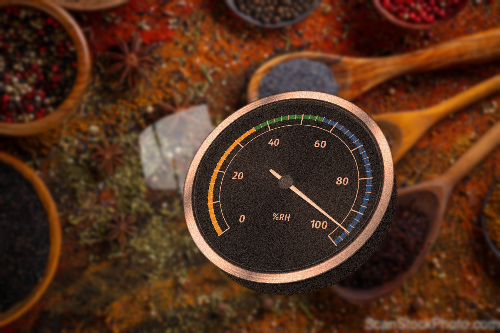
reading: 96 %
